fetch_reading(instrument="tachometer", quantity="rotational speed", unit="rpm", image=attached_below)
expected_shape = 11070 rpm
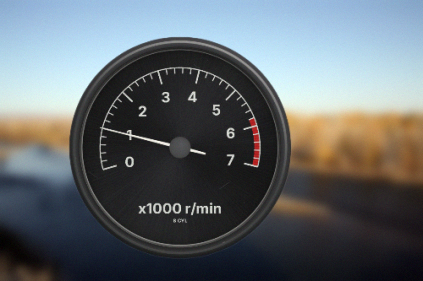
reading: 1000 rpm
